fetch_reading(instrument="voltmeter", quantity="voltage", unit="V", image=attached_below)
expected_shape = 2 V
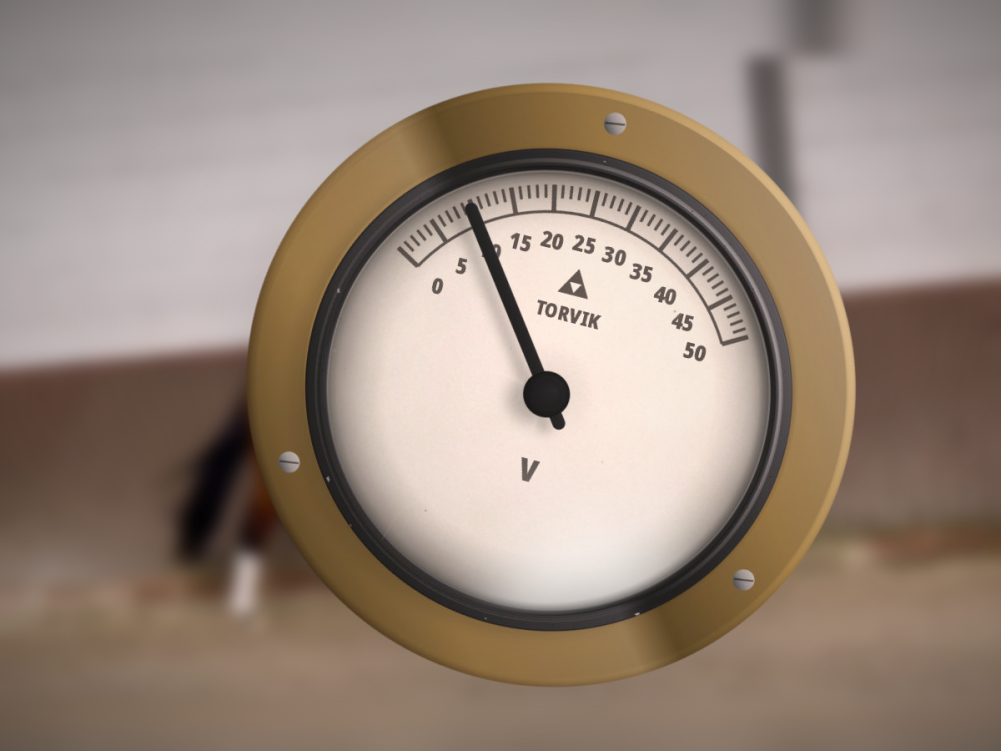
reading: 10 V
